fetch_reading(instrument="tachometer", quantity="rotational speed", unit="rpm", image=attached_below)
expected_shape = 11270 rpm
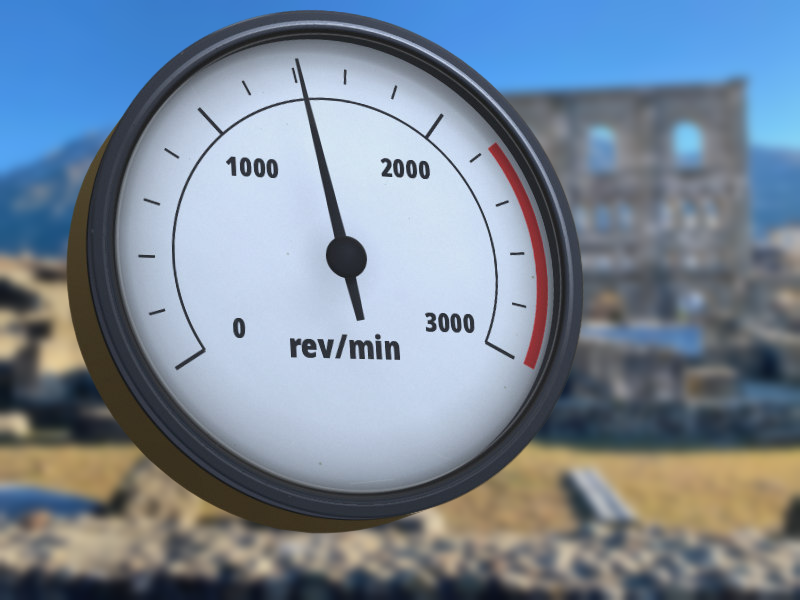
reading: 1400 rpm
